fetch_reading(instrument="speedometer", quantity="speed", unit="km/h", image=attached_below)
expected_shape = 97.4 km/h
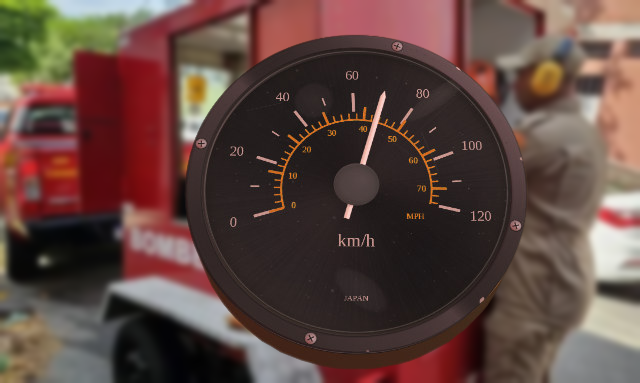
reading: 70 km/h
